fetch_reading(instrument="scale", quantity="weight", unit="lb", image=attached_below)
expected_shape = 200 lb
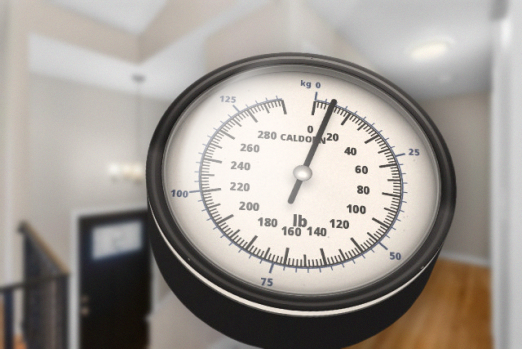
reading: 10 lb
